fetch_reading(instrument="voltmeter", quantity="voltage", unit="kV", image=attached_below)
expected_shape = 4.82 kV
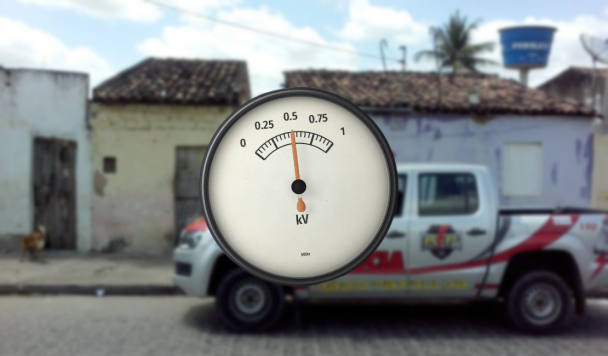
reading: 0.5 kV
